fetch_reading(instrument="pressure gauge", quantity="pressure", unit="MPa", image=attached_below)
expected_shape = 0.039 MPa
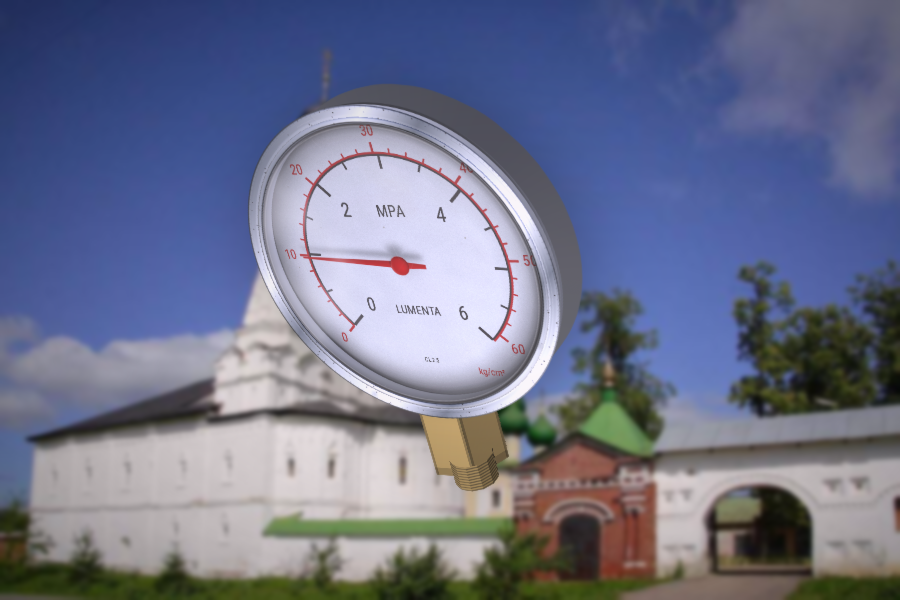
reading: 1 MPa
